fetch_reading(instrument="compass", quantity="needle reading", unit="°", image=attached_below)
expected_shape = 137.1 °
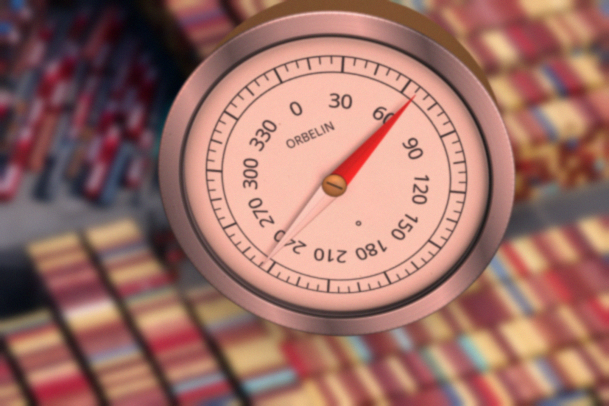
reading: 65 °
